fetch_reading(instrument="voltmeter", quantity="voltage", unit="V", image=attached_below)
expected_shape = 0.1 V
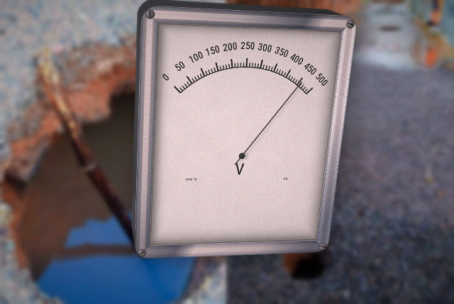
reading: 450 V
